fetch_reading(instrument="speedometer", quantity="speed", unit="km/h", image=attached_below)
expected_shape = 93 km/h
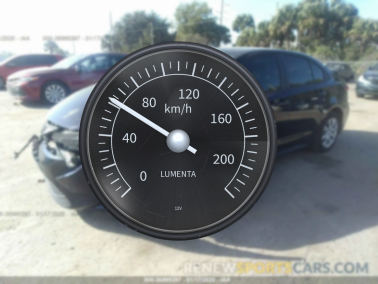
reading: 62.5 km/h
